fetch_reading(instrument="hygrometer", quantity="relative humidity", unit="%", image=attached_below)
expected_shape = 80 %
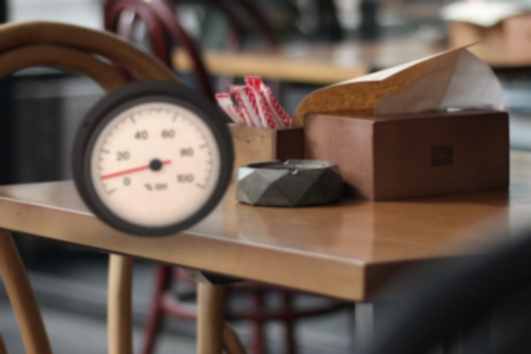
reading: 8 %
